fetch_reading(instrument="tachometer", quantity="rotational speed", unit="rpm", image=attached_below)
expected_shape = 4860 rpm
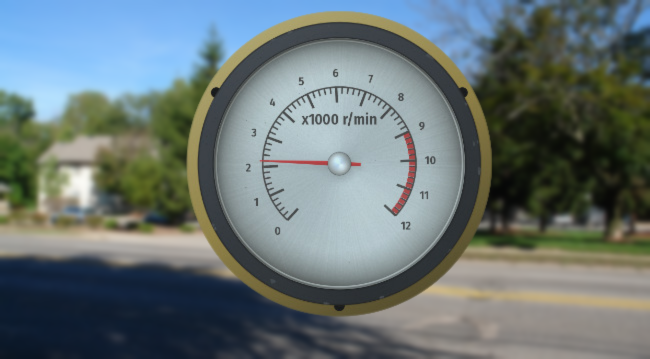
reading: 2200 rpm
